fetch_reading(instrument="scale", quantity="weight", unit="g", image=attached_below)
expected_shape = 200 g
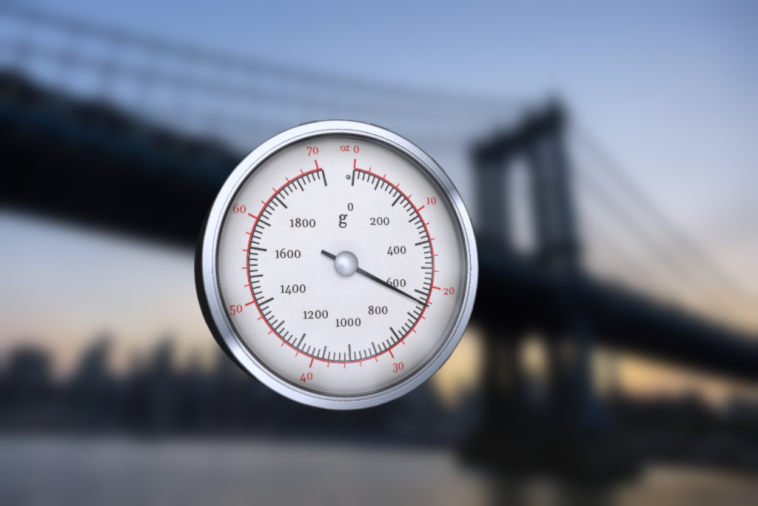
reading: 640 g
